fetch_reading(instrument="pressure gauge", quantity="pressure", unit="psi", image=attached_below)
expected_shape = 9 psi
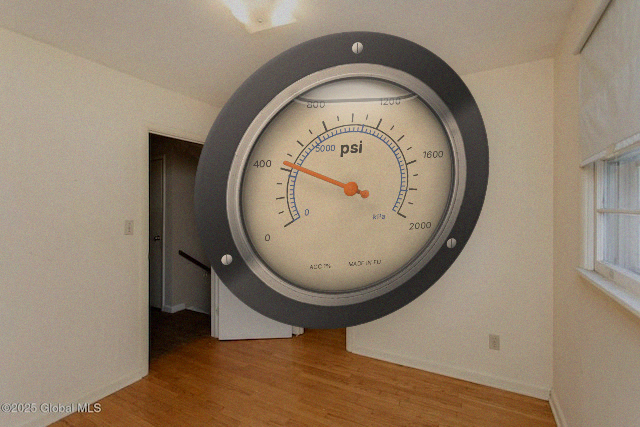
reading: 450 psi
